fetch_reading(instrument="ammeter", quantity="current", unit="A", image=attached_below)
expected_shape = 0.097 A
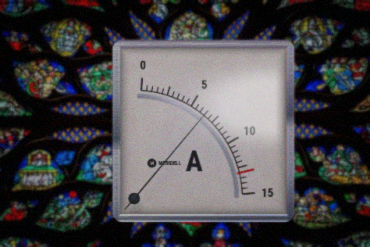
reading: 6.5 A
